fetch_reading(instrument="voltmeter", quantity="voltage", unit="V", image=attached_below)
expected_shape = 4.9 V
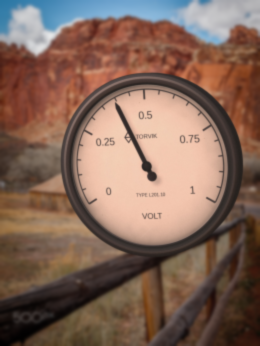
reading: 0.4 V
